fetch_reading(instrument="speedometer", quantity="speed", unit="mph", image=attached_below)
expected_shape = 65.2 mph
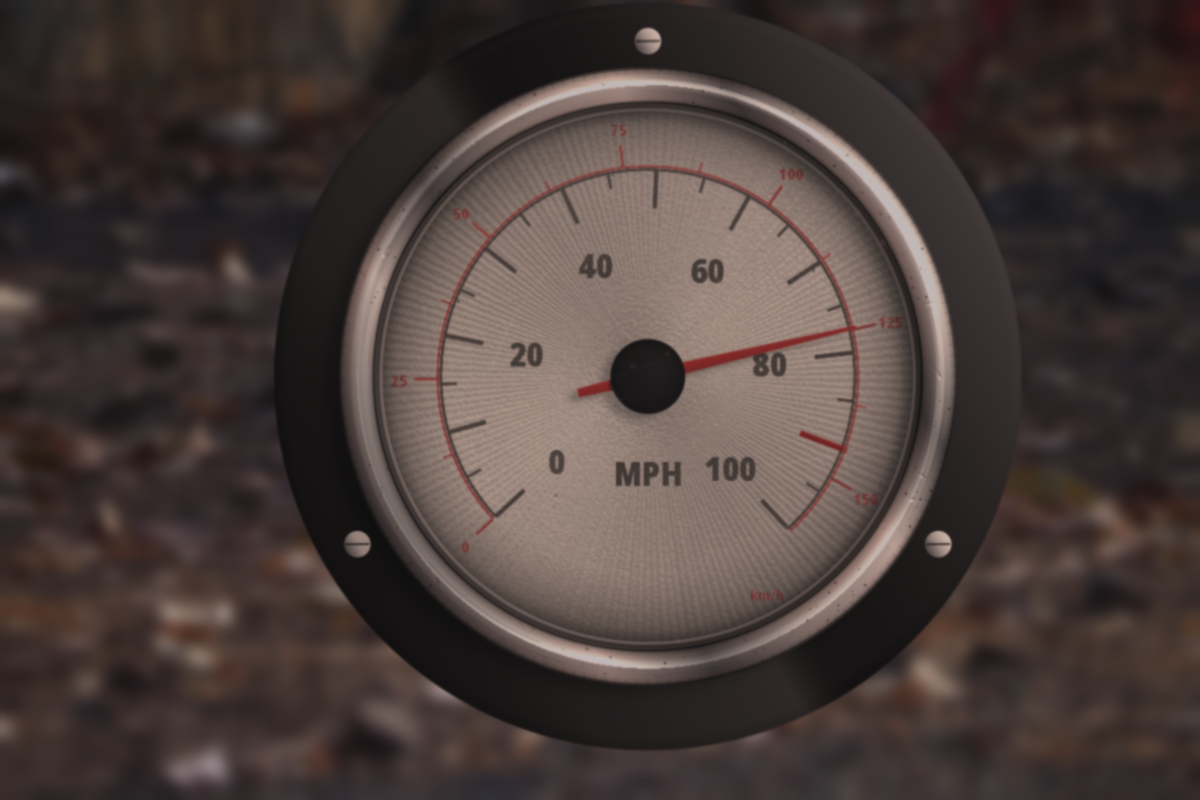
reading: 77.5 mph
